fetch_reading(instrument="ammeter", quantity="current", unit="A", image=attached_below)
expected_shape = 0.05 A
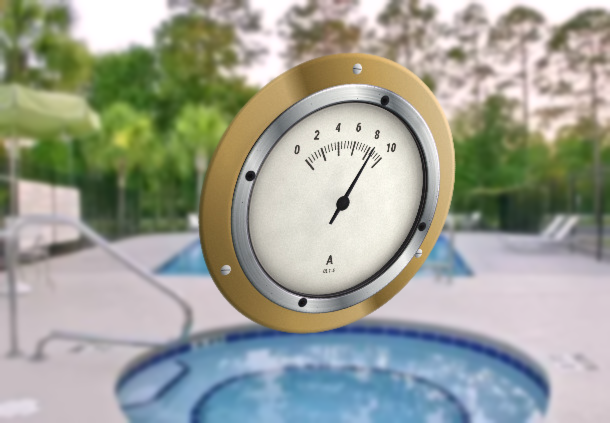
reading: 8 A
